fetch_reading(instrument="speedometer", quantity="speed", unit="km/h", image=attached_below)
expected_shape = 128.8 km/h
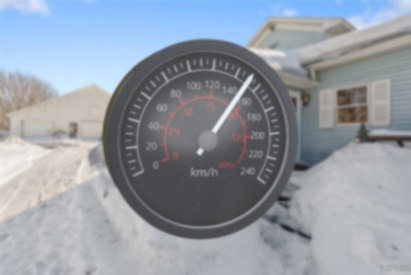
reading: 150 km/h
